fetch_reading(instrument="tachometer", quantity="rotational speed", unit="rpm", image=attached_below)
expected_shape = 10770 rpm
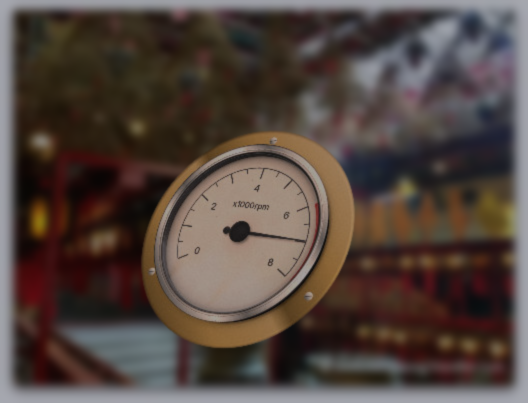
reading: 7000 rpm
